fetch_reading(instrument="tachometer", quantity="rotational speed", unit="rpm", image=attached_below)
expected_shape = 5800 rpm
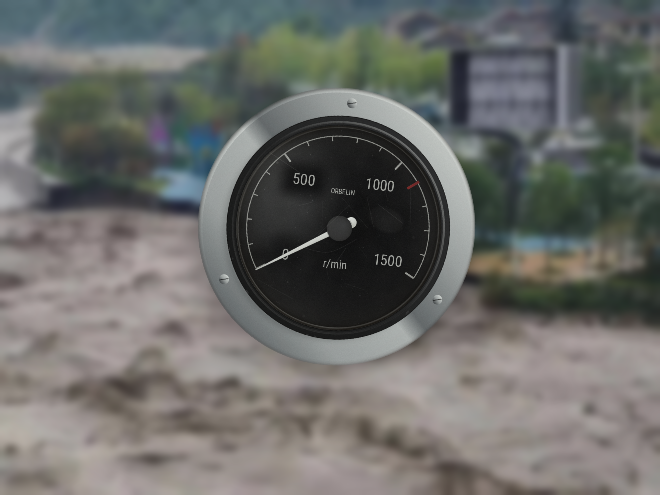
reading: 0 rpm
